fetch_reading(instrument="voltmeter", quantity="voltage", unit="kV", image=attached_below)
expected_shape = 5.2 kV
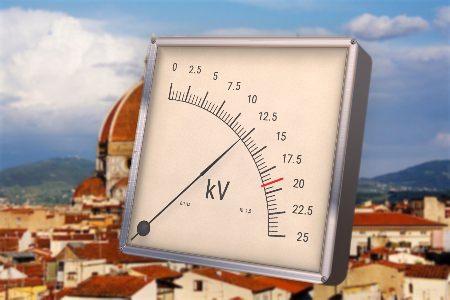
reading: 12.5 kV
